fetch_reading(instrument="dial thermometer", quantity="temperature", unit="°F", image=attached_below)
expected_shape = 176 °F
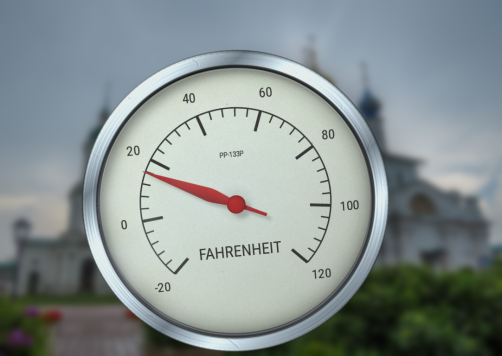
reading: 16 °F
